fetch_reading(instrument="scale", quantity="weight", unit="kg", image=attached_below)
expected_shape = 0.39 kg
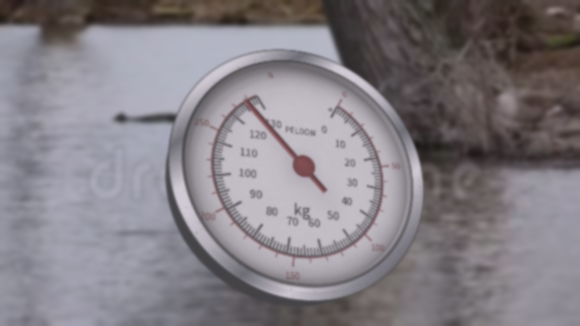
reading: 125 kg
